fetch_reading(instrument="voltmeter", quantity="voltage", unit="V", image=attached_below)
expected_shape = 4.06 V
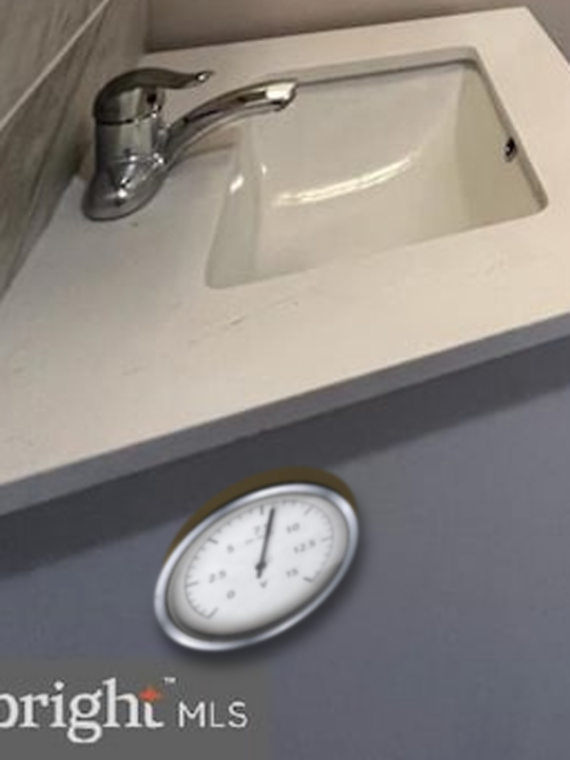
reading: 8 V
